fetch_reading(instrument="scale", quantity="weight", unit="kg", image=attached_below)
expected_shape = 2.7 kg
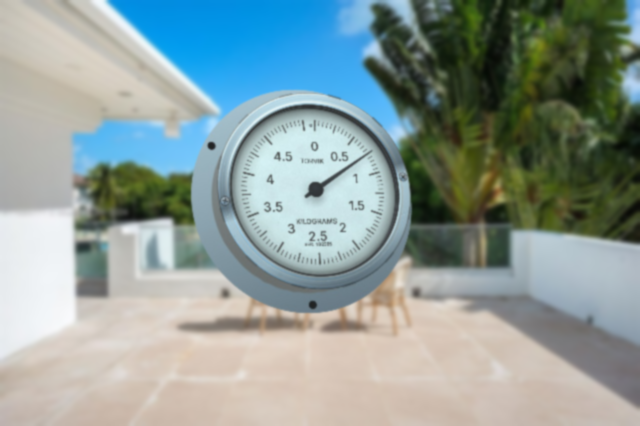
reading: 0.75 kg
